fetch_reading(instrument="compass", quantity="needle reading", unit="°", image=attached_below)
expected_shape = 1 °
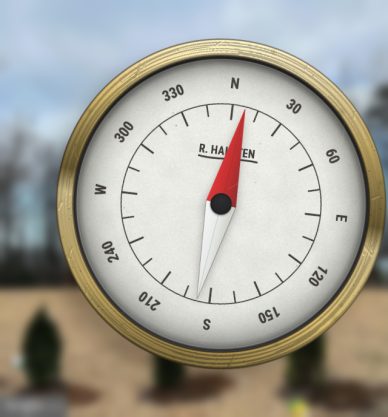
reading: 7.5 °
